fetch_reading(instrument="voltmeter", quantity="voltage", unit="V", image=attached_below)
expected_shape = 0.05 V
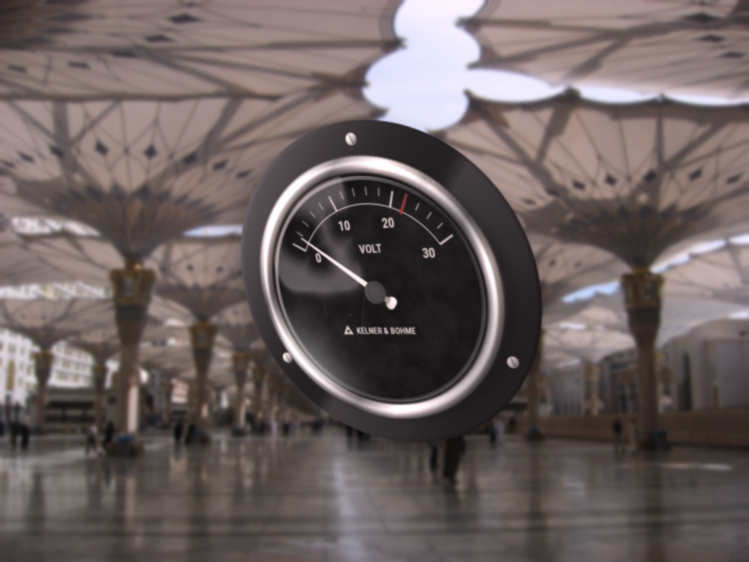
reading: 2 V
